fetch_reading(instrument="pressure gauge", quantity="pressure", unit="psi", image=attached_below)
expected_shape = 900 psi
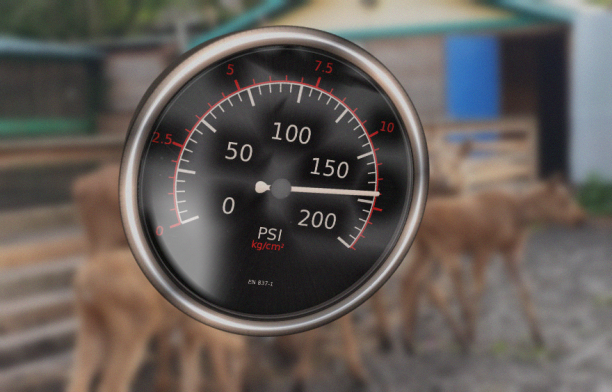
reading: 170 psi
